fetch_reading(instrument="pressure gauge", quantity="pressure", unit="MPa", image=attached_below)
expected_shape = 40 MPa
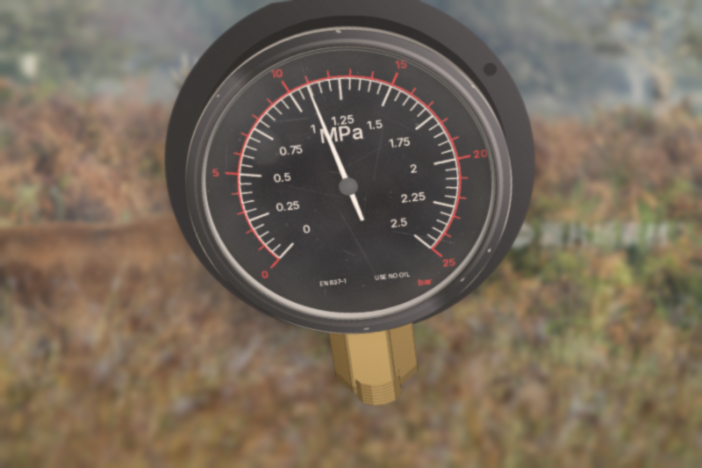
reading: 1.1 MPa
